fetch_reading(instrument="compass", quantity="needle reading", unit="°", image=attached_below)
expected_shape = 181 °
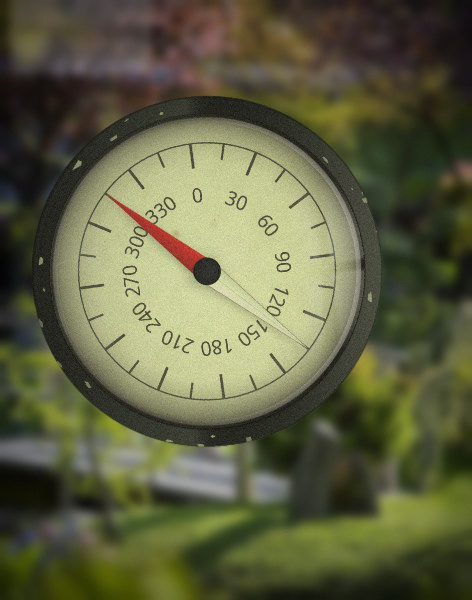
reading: 315 °
